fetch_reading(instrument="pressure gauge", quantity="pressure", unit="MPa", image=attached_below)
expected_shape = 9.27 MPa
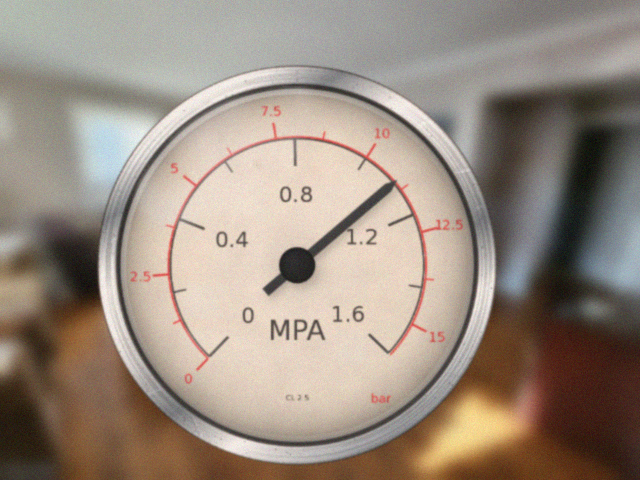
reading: 1.1 MPa
